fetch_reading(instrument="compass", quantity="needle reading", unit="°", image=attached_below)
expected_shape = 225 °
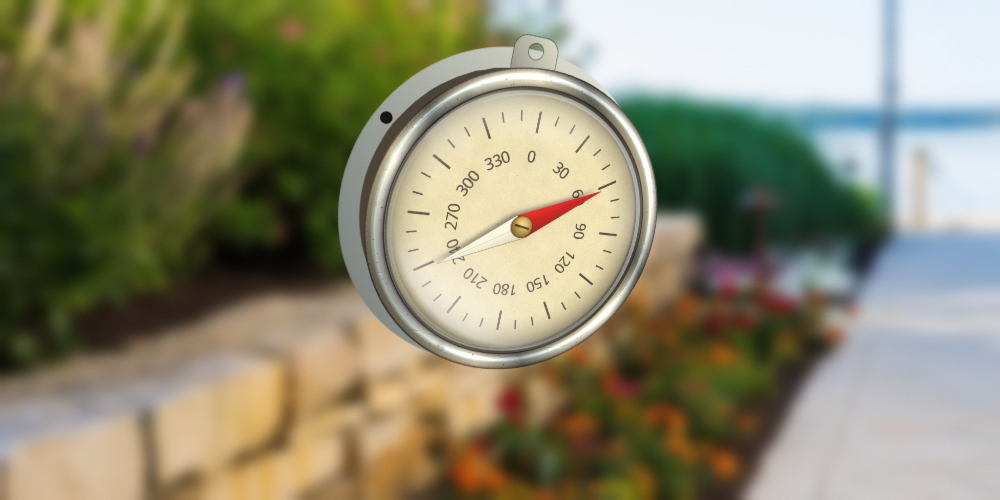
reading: 60 °
